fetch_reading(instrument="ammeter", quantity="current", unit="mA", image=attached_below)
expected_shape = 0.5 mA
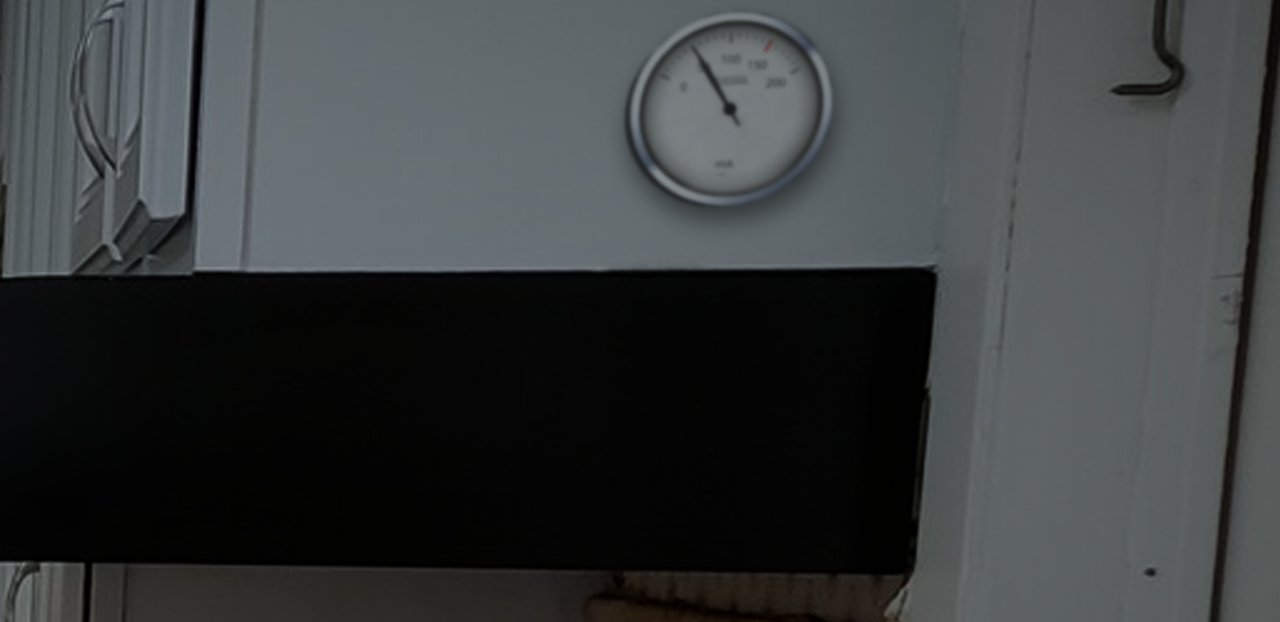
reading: 50 mA
